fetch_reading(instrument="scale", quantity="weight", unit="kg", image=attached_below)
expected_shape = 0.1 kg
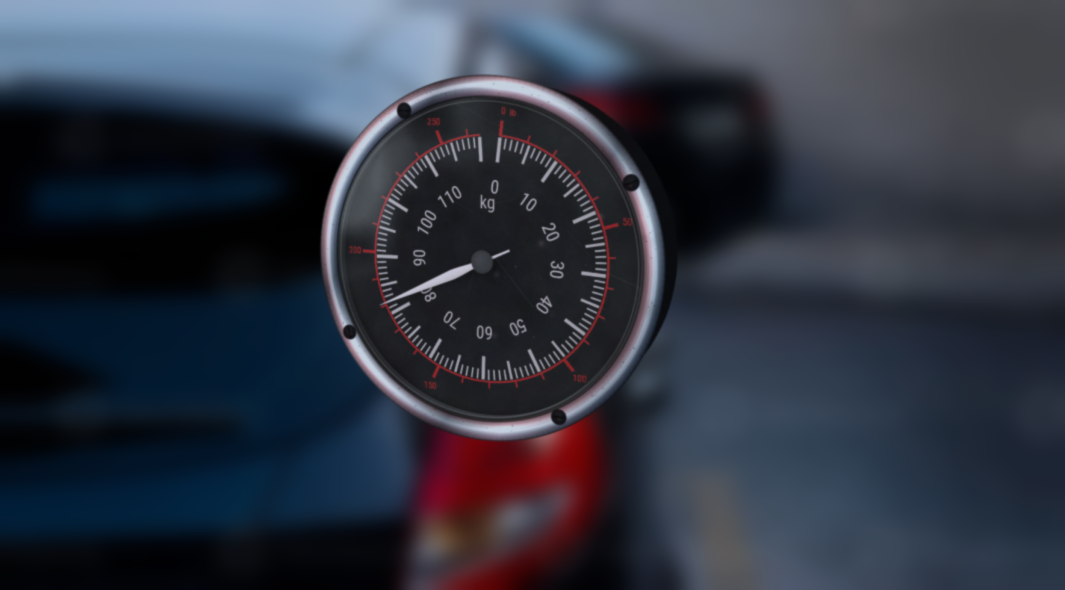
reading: 82 kg
